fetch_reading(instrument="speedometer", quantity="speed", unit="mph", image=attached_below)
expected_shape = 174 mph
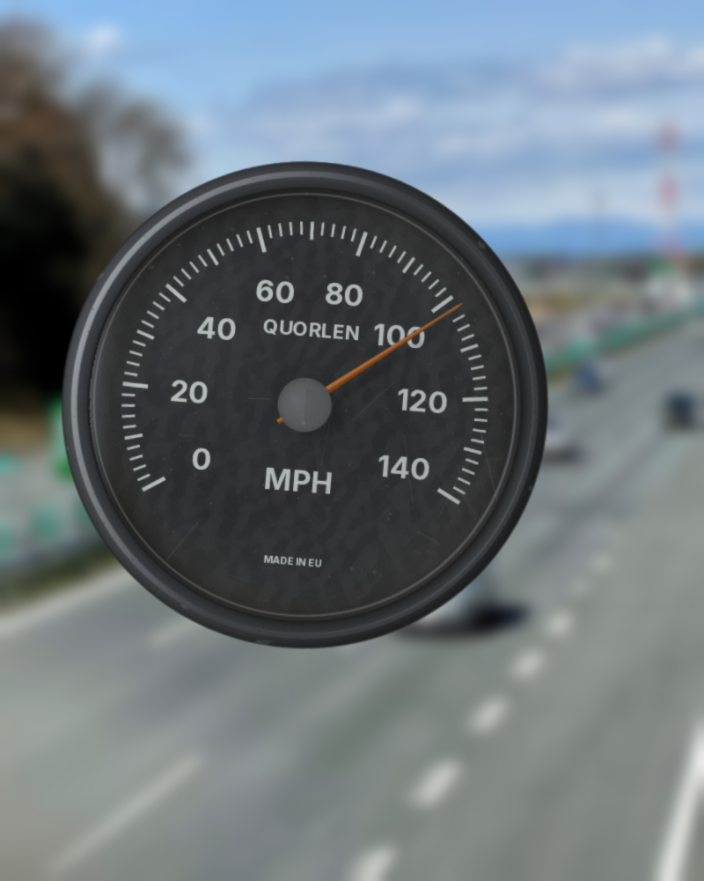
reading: 102 mph
